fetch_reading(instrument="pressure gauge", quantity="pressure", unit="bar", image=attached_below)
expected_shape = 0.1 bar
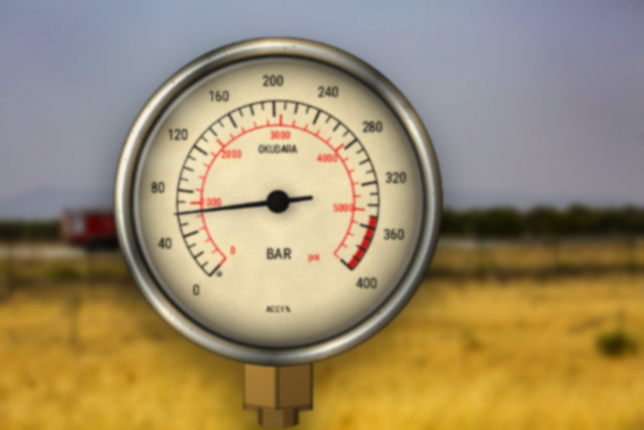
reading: 60 bar
